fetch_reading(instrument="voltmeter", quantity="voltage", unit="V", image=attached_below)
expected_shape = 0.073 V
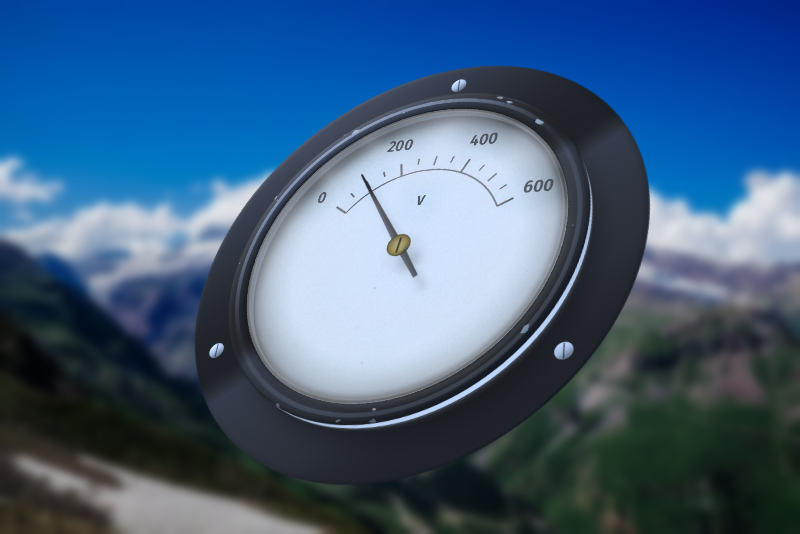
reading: 100 V
